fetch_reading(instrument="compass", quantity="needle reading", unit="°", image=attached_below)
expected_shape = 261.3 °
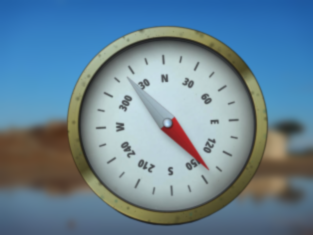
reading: 142.5 °
